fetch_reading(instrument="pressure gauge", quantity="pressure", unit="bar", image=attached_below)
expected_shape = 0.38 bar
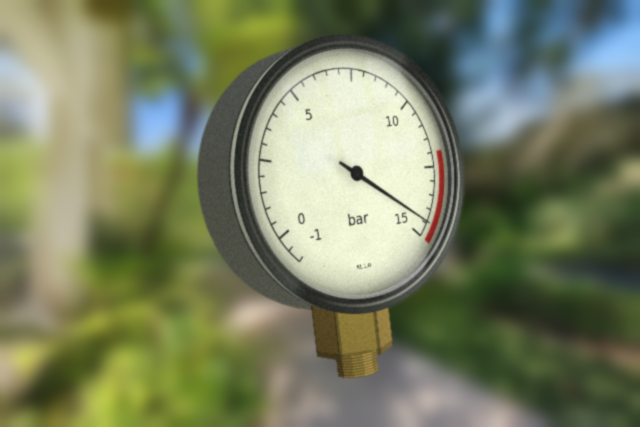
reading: 14.5 bar
